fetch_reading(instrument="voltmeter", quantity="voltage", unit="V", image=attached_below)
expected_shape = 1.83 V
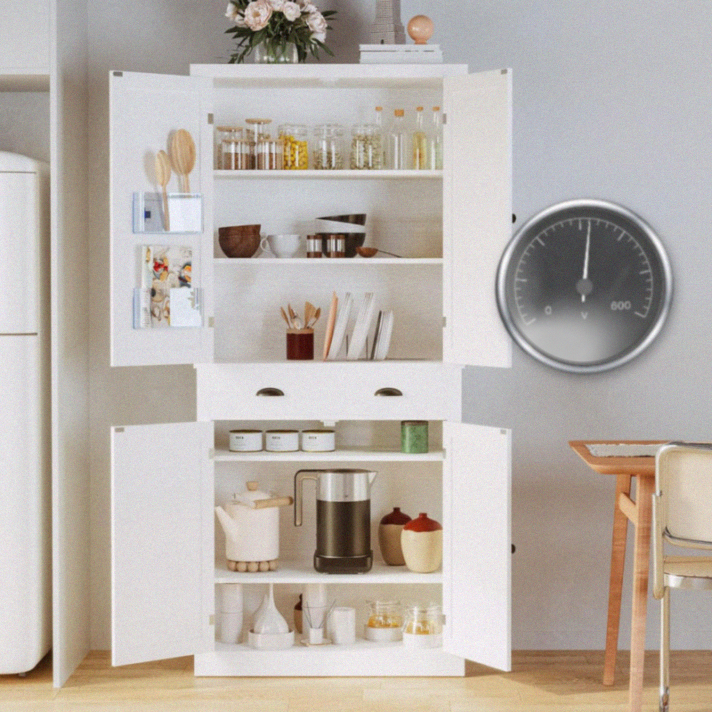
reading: 320 V
